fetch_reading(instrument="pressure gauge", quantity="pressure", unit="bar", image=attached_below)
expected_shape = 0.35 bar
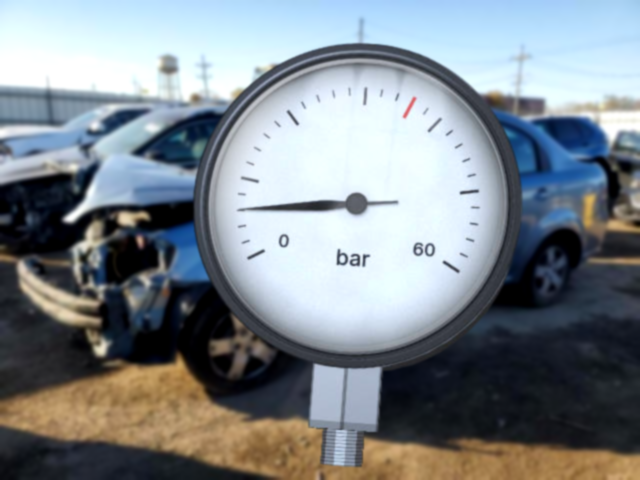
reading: 6 bar
